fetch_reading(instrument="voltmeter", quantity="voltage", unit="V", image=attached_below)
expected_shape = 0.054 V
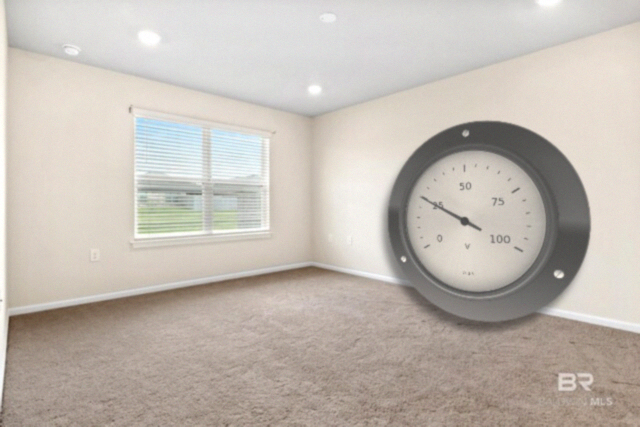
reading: 25 V
